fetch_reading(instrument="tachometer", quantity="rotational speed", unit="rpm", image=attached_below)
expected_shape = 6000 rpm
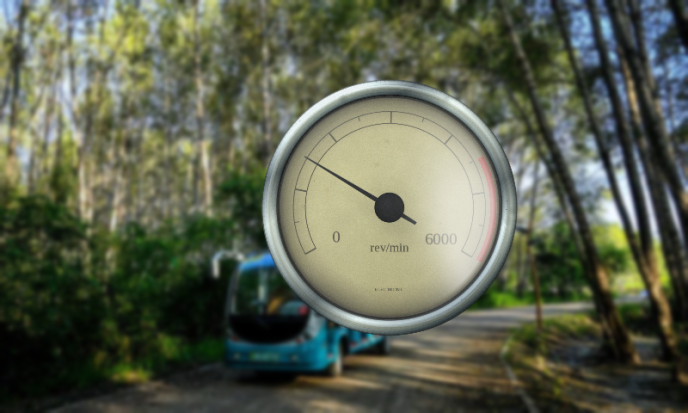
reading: 1500 rpm
